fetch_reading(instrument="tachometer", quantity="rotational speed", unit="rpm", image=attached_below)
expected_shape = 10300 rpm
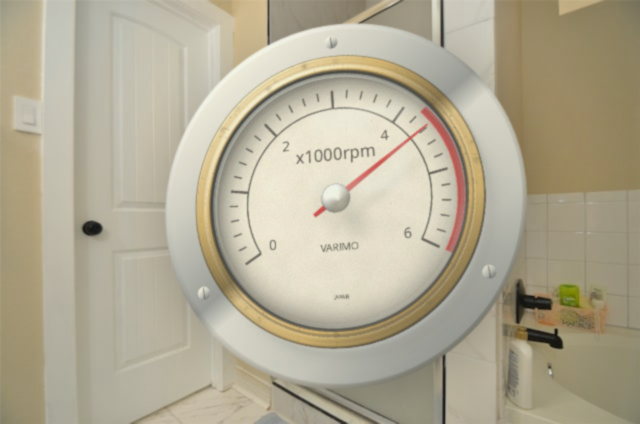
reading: 4400 rpm
